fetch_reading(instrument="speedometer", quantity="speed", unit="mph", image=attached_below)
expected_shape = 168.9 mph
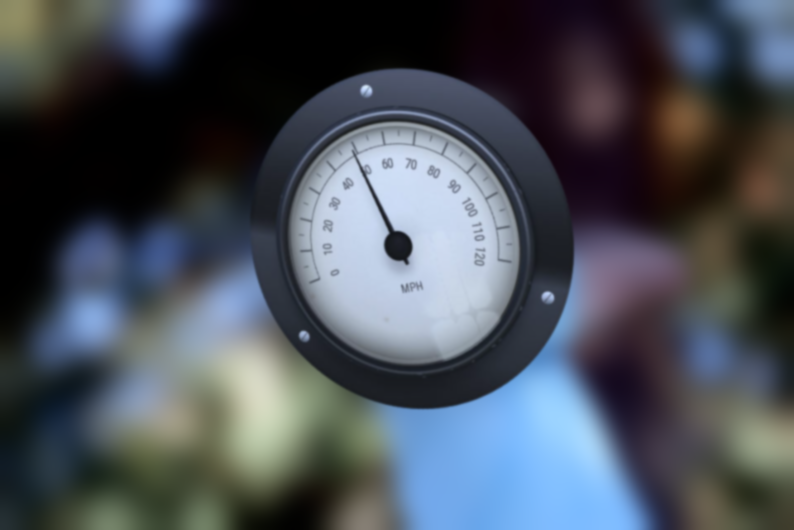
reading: 50 mph
